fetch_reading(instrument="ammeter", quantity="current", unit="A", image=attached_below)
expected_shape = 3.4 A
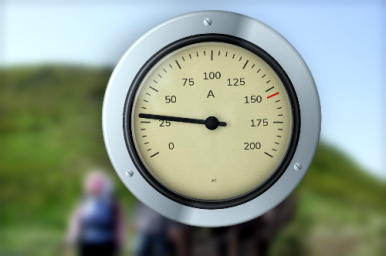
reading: 30 A
